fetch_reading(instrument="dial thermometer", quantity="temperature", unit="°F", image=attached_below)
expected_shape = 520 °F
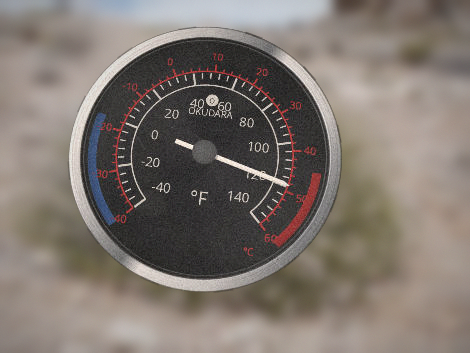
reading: 120 °F
